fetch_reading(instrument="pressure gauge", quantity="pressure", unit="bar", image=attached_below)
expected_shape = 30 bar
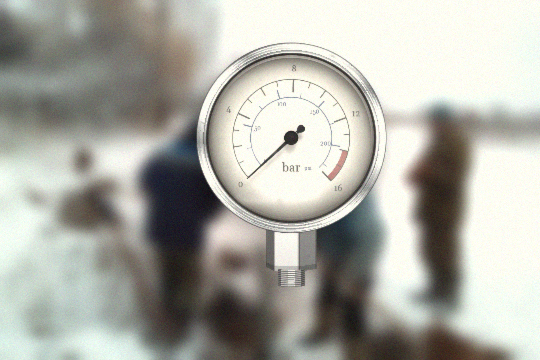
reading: 0 bar
